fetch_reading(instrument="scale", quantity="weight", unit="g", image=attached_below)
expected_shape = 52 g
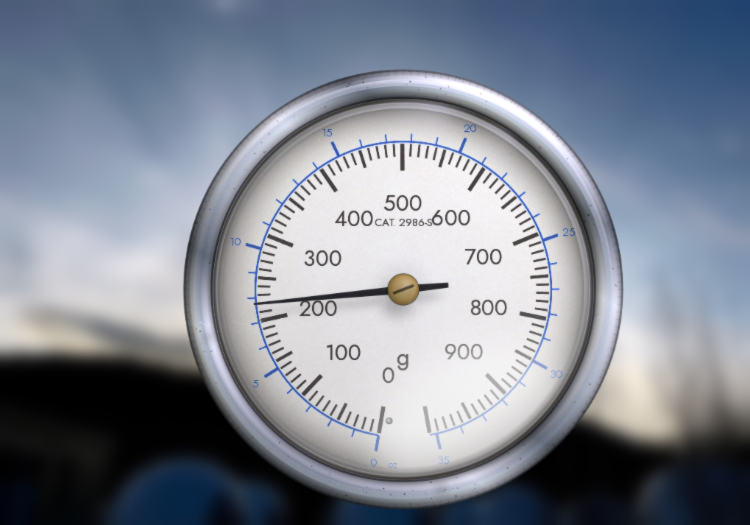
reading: 220 g
